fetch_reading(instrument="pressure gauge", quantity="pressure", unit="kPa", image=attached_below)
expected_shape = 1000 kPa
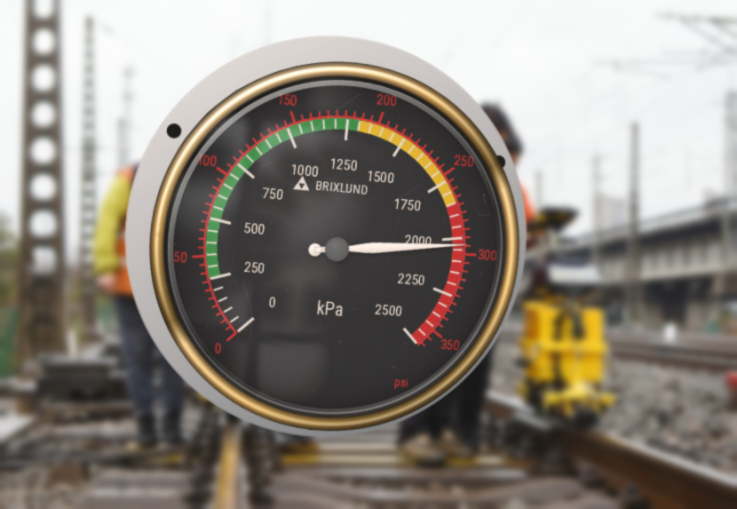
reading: 2025 kPa
